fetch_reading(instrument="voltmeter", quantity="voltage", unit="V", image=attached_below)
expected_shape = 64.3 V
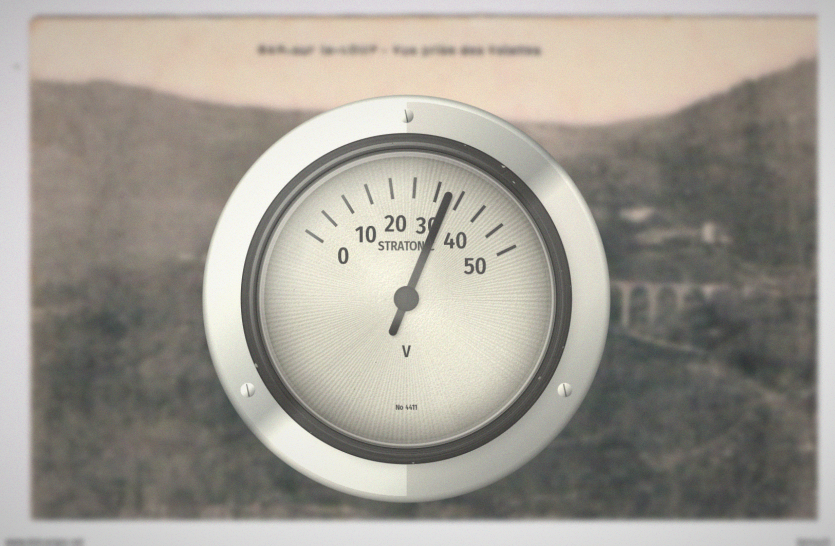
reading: 32.5 V
